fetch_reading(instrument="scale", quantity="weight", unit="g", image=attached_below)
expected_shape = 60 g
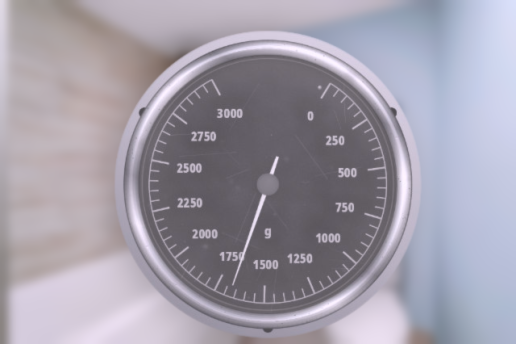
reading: 1675 g
